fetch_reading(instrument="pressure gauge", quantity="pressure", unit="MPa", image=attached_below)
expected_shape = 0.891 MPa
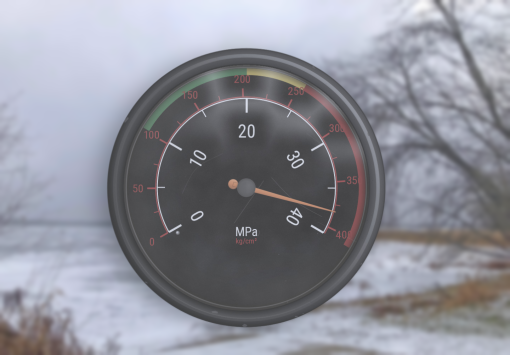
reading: 37.5 MPa
